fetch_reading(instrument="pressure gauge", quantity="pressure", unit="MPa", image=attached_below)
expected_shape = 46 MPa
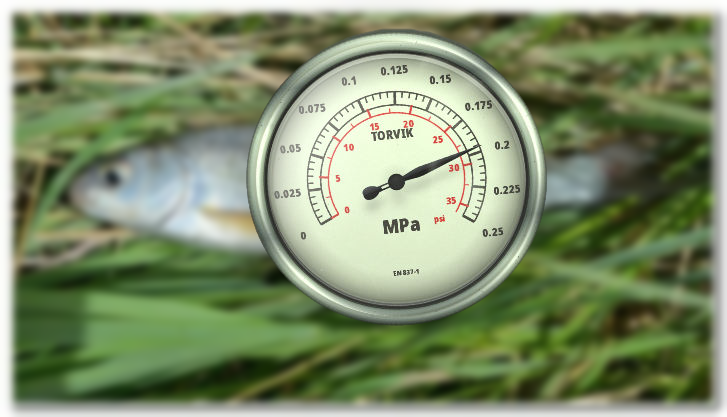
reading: 0.195 MPa
